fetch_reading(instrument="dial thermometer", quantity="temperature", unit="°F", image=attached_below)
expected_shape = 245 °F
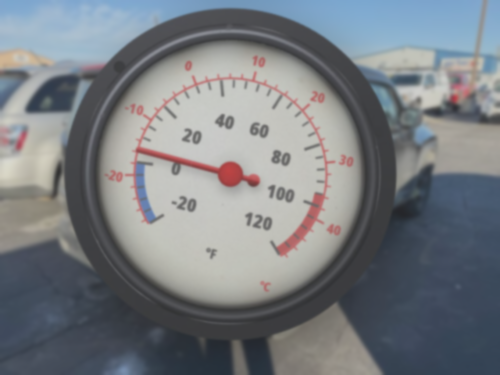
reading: 4 °F
